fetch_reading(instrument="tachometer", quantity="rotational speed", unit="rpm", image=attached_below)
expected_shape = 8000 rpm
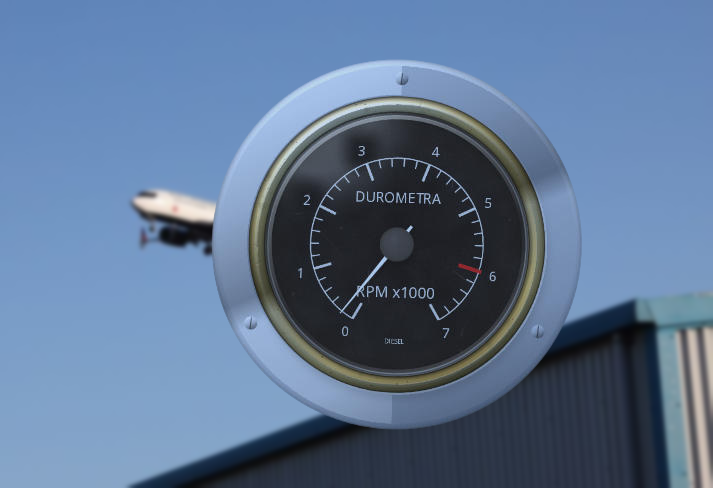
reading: 200 rpm
